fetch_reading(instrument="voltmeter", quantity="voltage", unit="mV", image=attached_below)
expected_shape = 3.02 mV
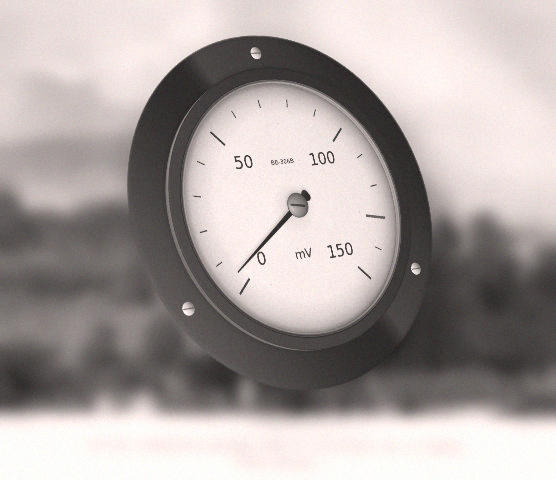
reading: 5 mV
